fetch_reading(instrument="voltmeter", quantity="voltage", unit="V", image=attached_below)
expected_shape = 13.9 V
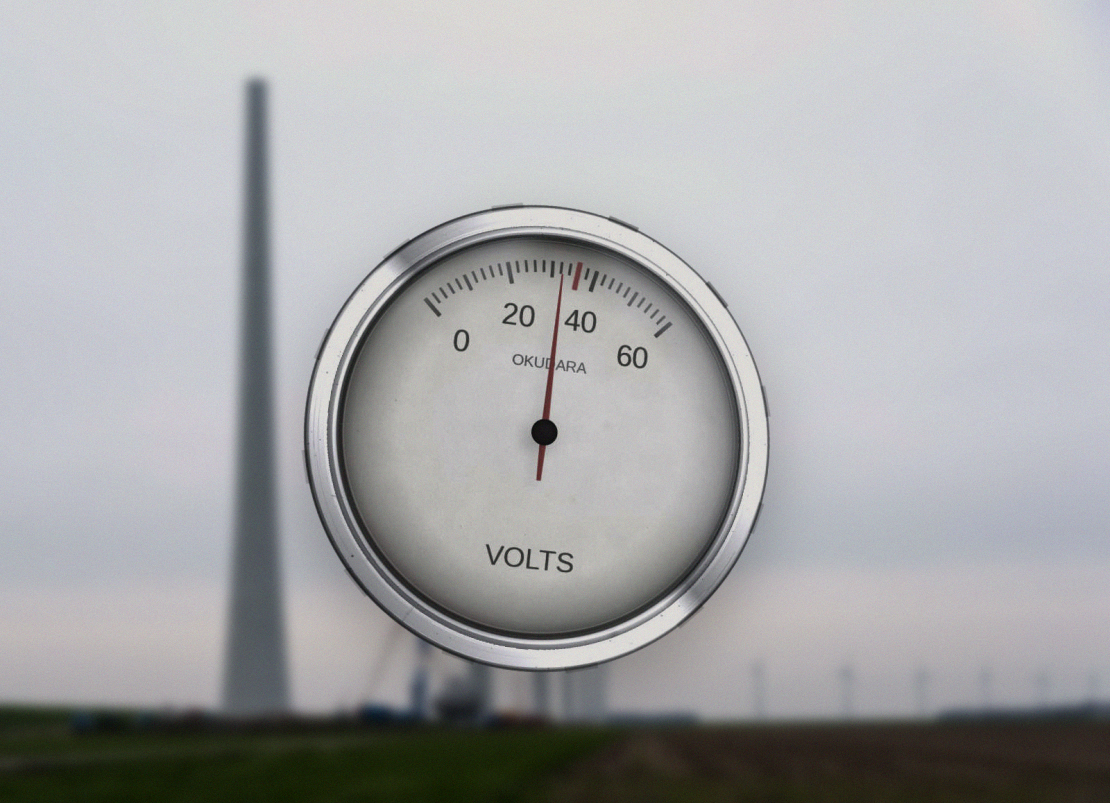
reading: 32 V
